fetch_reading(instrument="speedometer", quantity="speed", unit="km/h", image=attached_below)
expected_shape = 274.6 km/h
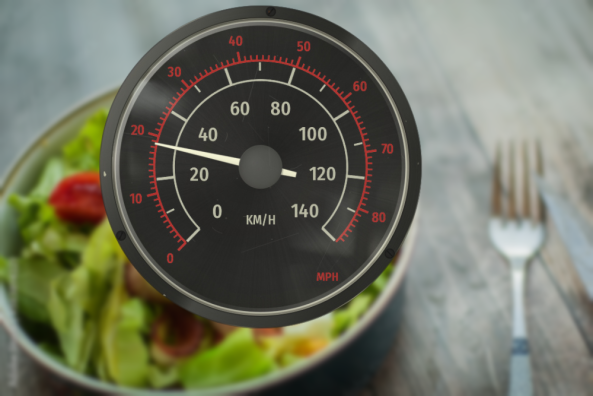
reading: 30 km/h
